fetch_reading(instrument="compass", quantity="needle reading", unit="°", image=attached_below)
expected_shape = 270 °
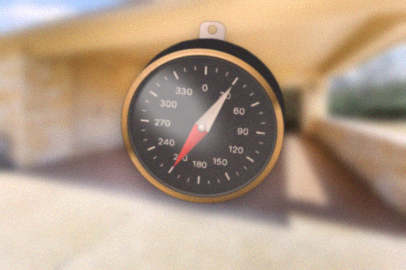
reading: 210 °
